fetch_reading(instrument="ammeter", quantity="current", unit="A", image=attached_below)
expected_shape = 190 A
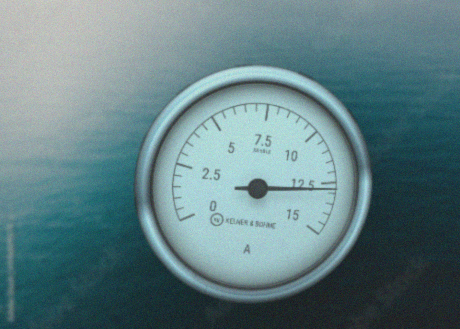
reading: 12.75 A
